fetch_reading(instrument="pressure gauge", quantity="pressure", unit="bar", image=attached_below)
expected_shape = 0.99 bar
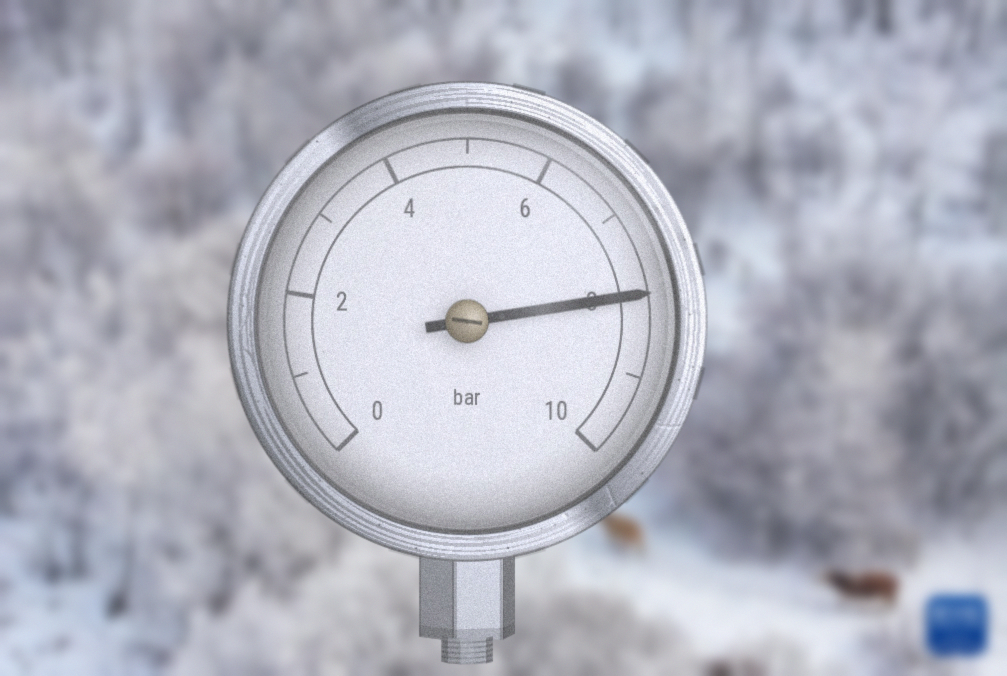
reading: 8 bar
